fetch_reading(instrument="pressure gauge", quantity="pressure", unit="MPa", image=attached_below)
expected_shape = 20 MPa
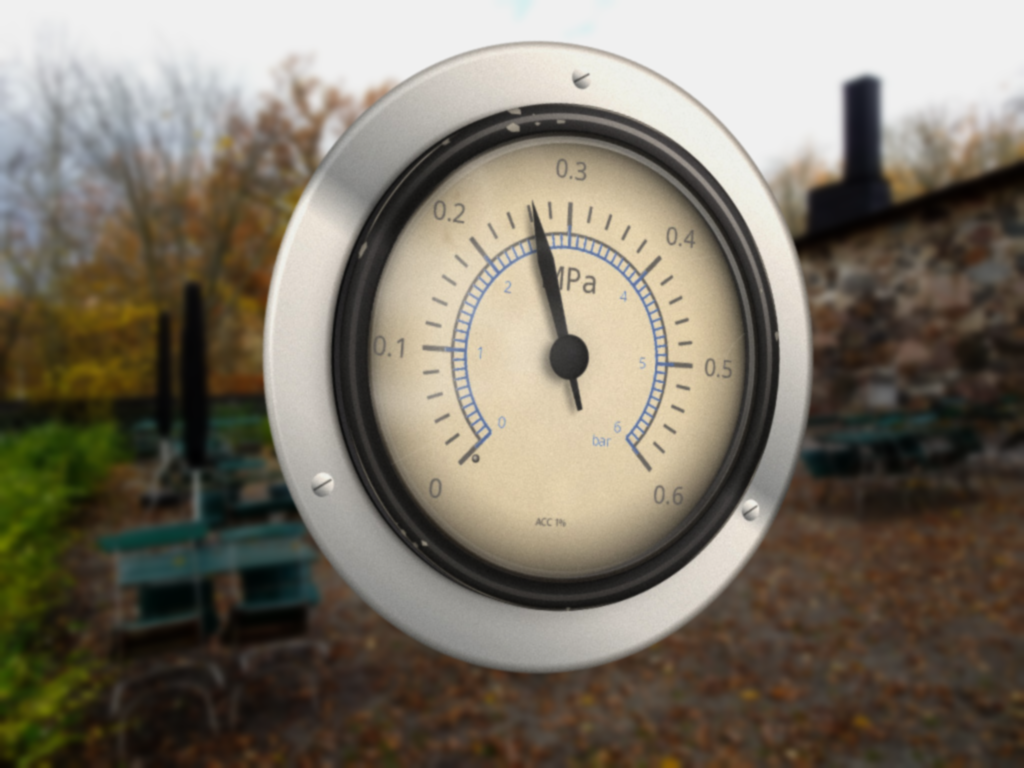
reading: 0.26 MPa
